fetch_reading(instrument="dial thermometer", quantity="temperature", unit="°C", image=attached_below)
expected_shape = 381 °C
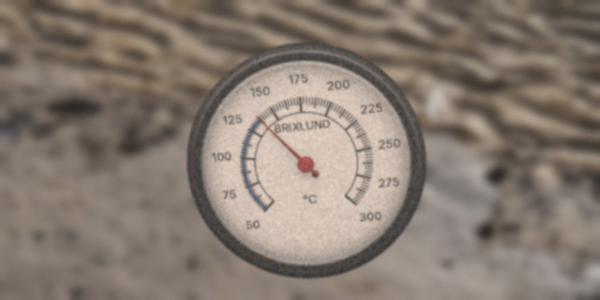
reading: 137.5 °C
